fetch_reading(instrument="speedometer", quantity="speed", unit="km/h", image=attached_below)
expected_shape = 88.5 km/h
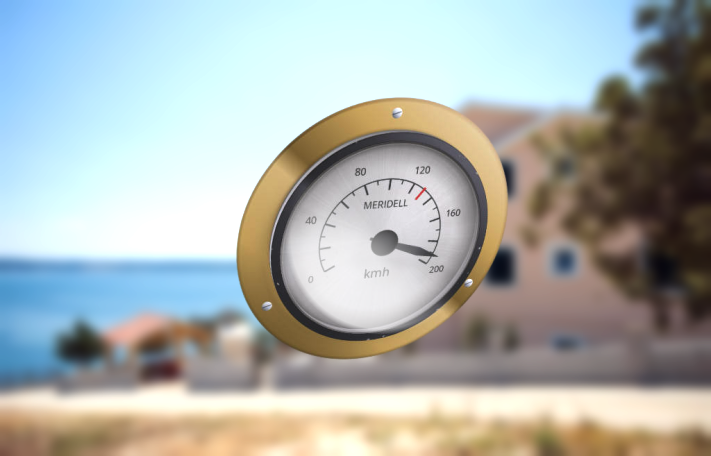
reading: 190 km/h
